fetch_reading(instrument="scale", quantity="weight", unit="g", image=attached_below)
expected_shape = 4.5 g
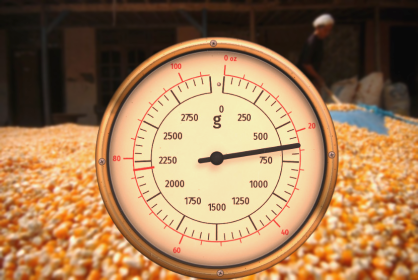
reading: 650 g
